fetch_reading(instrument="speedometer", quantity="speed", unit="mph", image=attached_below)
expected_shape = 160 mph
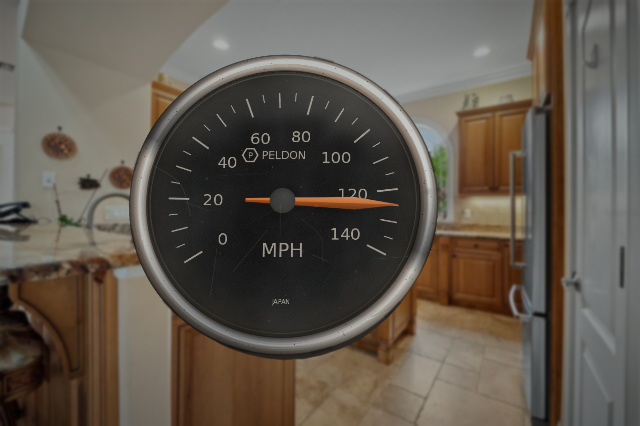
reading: 125 mph
